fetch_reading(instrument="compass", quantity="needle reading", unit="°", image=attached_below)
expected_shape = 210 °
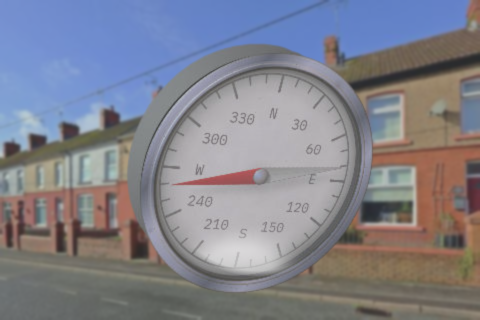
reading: 260 °
